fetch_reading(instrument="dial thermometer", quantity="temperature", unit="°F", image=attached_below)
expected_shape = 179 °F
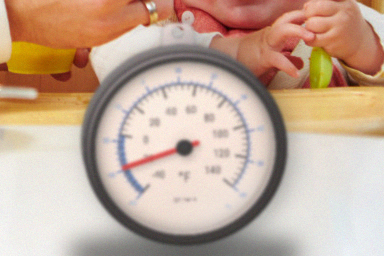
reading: -20 °F
